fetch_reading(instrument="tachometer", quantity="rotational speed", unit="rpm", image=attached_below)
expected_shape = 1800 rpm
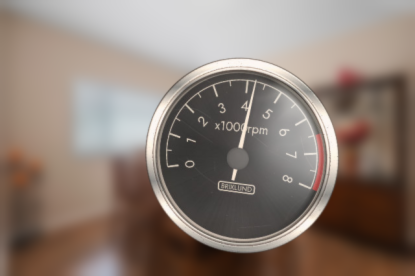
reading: 4250 rpm
